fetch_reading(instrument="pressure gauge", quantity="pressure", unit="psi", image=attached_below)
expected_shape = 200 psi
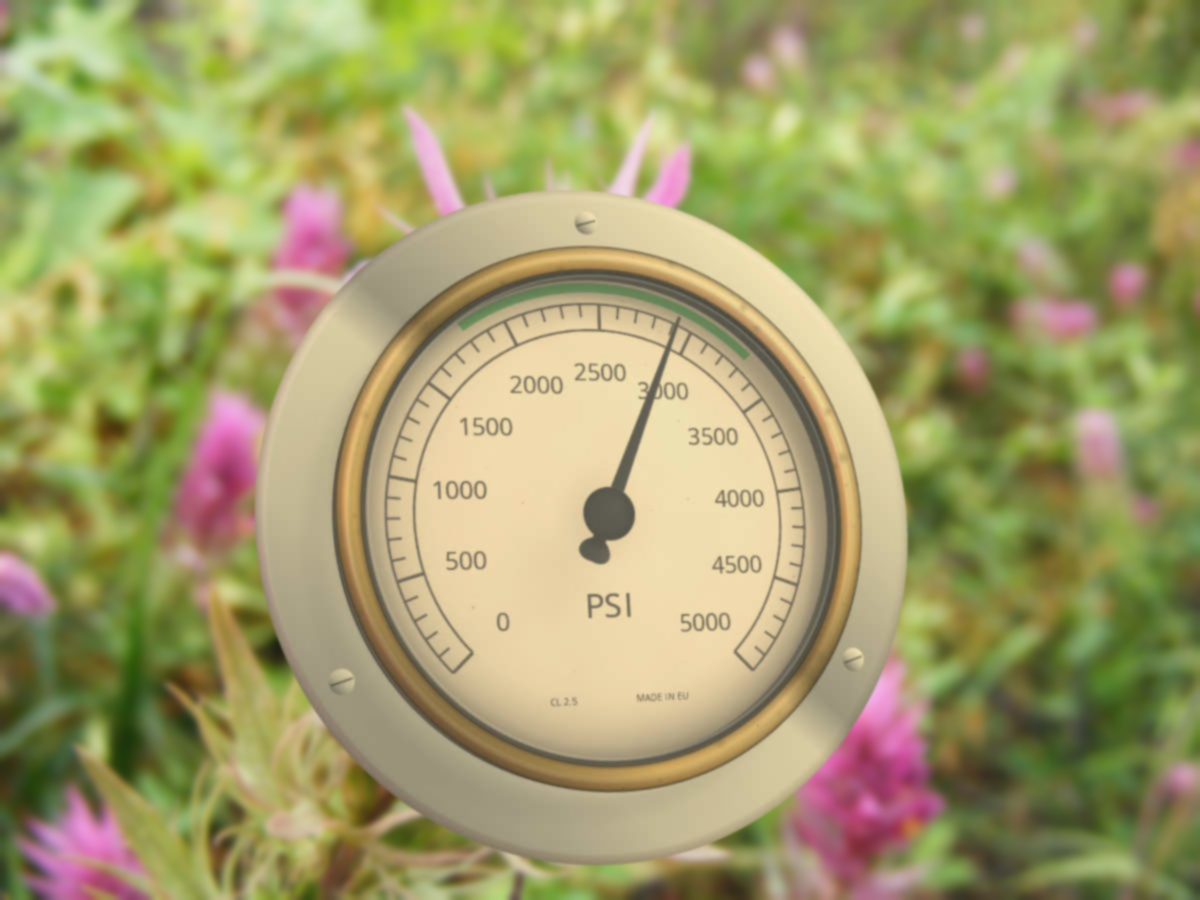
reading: 2900 psi
